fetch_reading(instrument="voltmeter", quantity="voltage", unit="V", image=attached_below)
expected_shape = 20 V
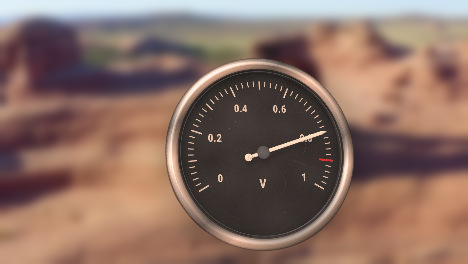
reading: 0.8 V
